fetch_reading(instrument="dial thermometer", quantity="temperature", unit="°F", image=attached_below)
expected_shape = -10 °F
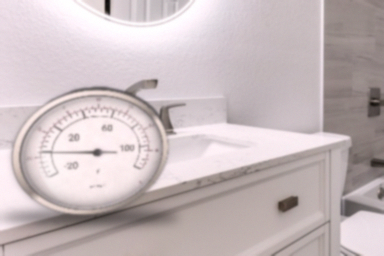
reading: 0 °F
